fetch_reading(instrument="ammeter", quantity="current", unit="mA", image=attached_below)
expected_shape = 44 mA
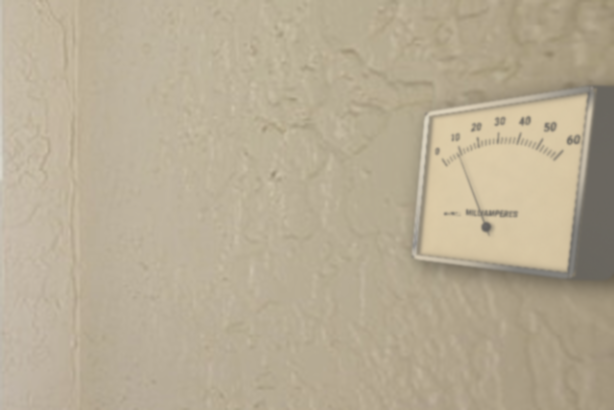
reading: 10 mA
